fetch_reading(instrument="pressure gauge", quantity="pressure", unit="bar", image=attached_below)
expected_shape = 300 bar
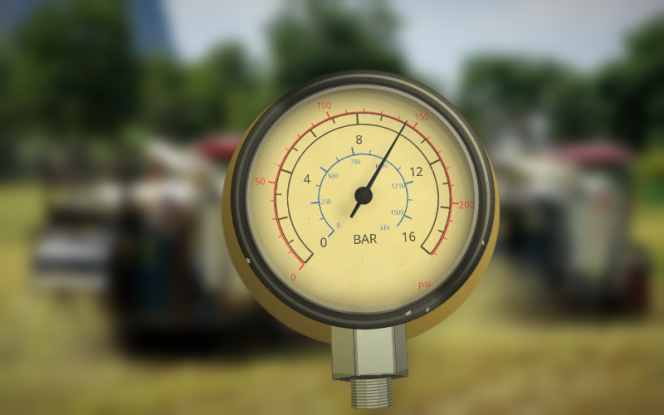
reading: 10 bar
